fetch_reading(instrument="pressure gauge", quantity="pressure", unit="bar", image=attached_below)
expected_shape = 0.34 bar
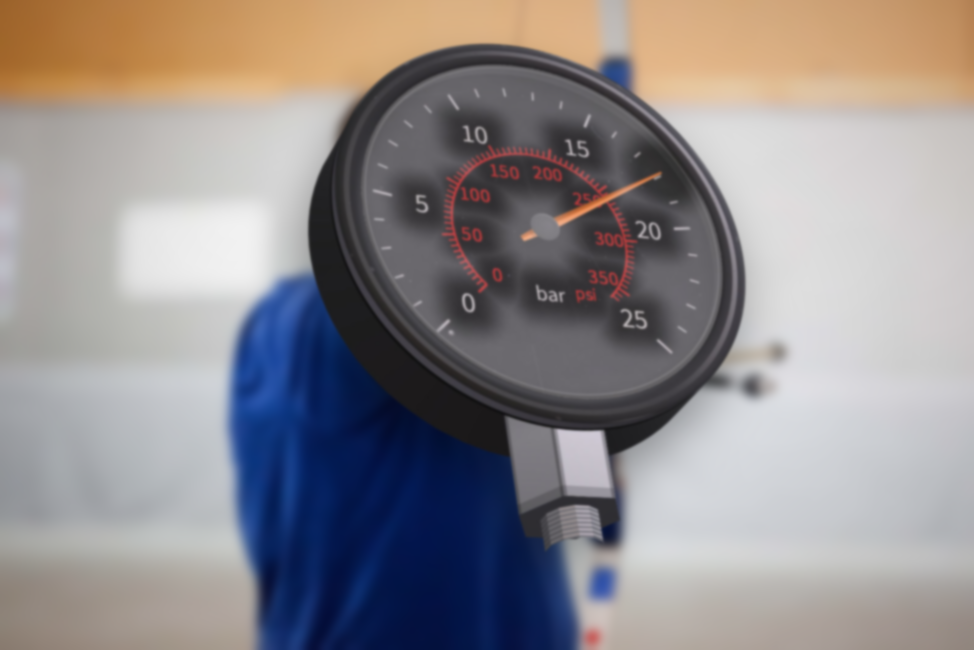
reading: 18 bar
